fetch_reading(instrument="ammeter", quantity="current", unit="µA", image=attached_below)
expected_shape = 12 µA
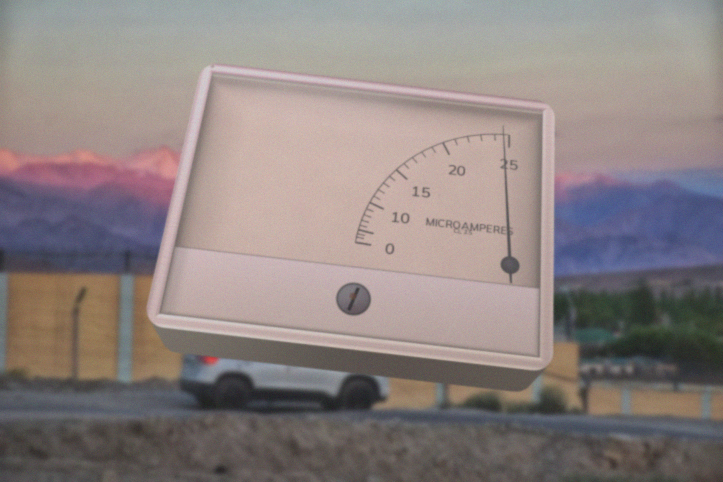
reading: 24.5 µA
